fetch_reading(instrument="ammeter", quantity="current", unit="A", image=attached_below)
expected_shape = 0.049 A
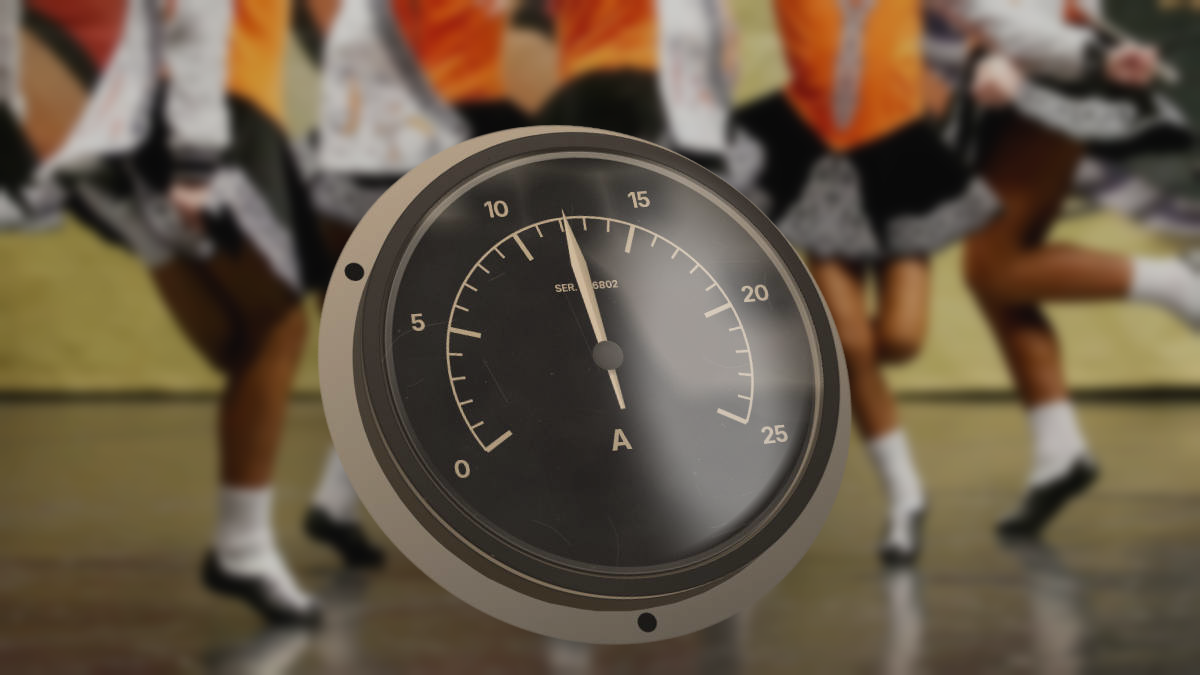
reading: 12 A
